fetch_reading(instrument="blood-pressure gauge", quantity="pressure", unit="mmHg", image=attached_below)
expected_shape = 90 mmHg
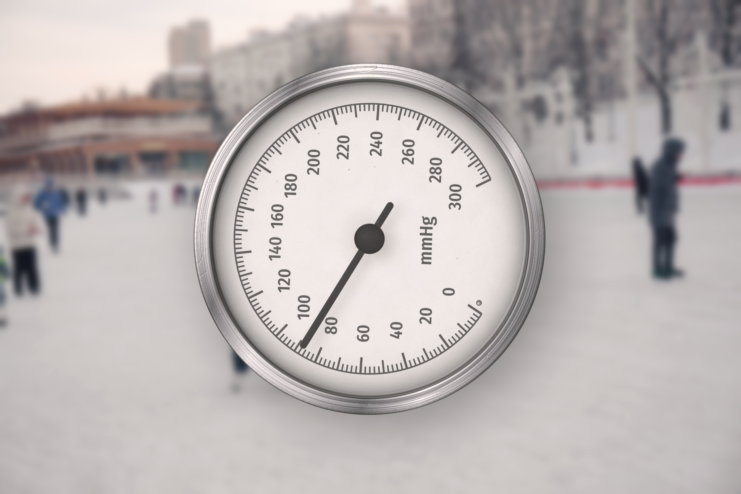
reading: 88 mmHg
